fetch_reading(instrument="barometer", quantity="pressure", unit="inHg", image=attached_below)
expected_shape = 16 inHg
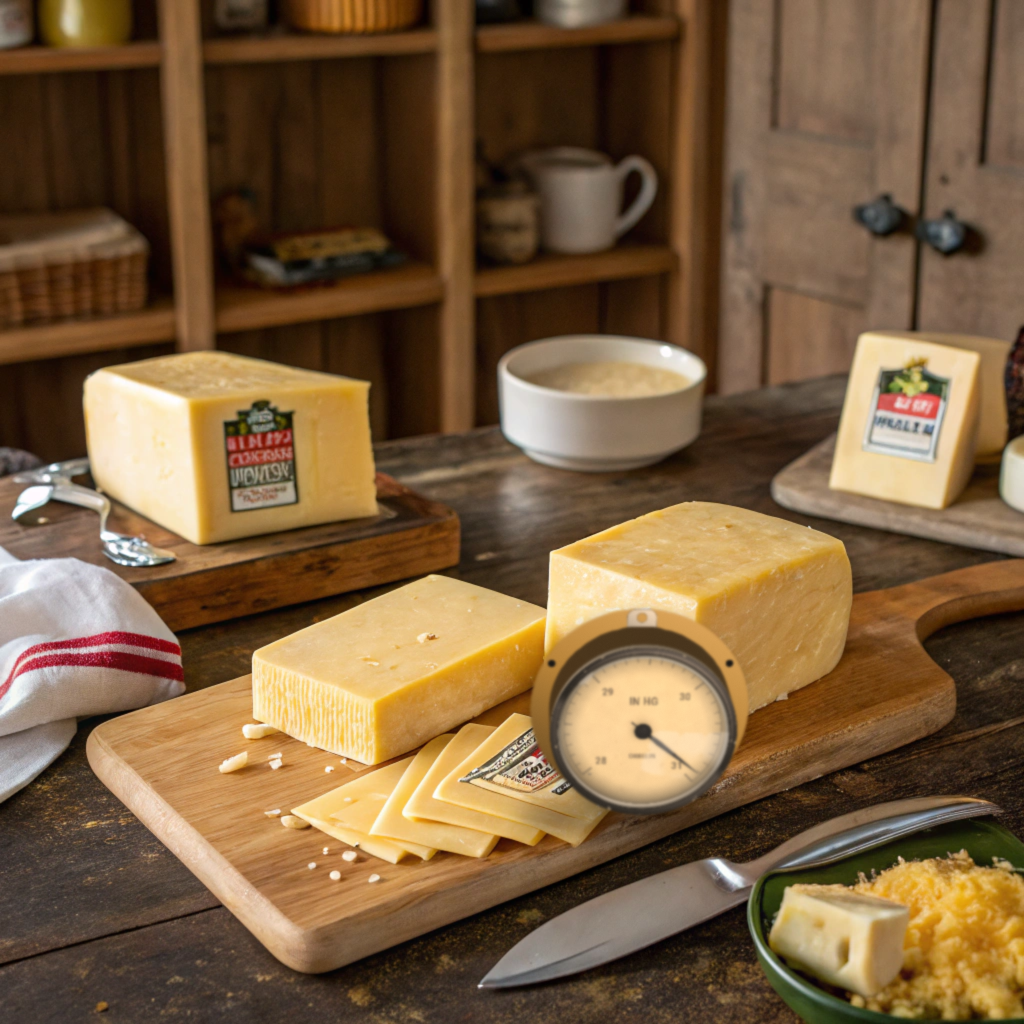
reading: 30.9 inHg
